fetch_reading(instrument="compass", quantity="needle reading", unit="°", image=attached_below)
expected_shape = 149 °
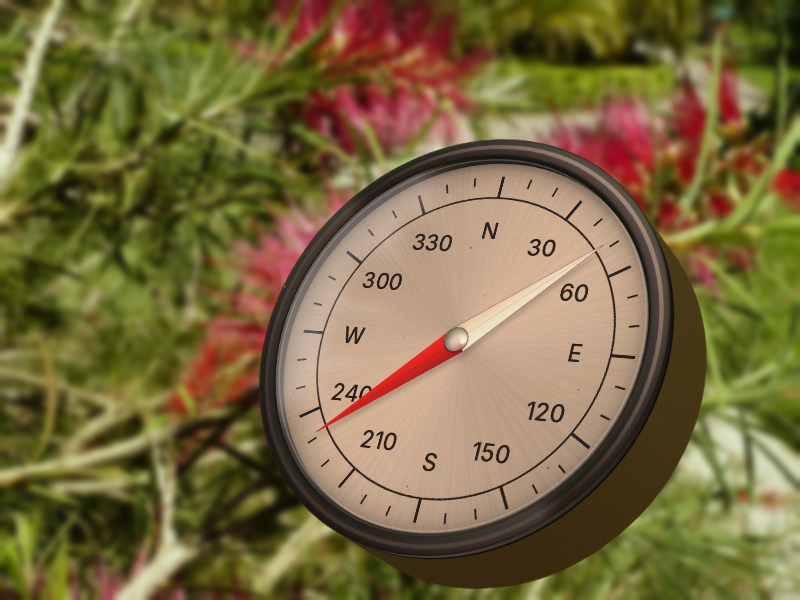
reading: 230 °
